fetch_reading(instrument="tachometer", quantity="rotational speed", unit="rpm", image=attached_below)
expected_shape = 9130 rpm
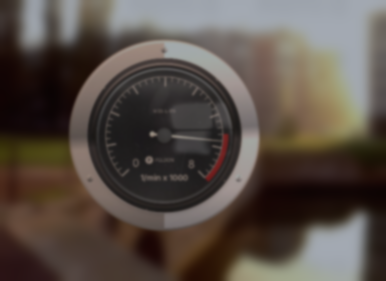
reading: 6800 rpm
